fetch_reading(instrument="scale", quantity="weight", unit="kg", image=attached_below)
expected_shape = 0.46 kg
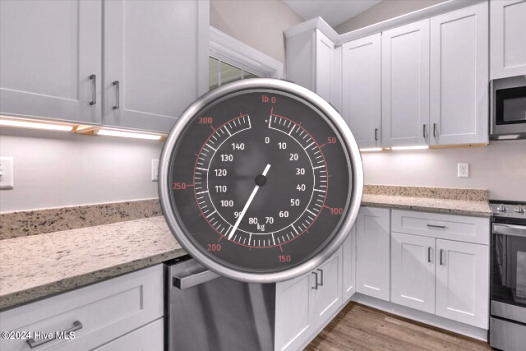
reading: 88 kg
